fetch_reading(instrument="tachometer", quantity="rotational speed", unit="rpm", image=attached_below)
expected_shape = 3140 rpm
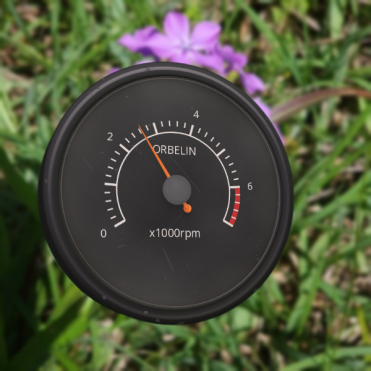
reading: 2600 rpm
